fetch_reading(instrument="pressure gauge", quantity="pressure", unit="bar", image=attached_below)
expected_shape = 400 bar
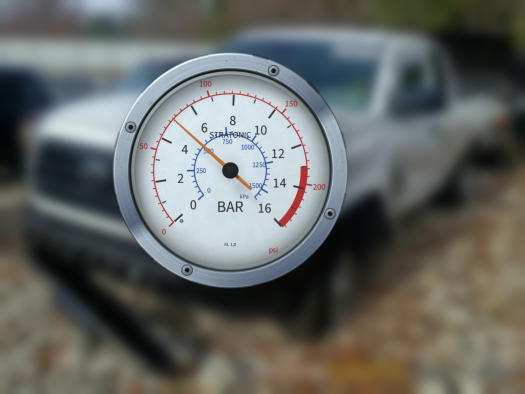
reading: 5 bar
